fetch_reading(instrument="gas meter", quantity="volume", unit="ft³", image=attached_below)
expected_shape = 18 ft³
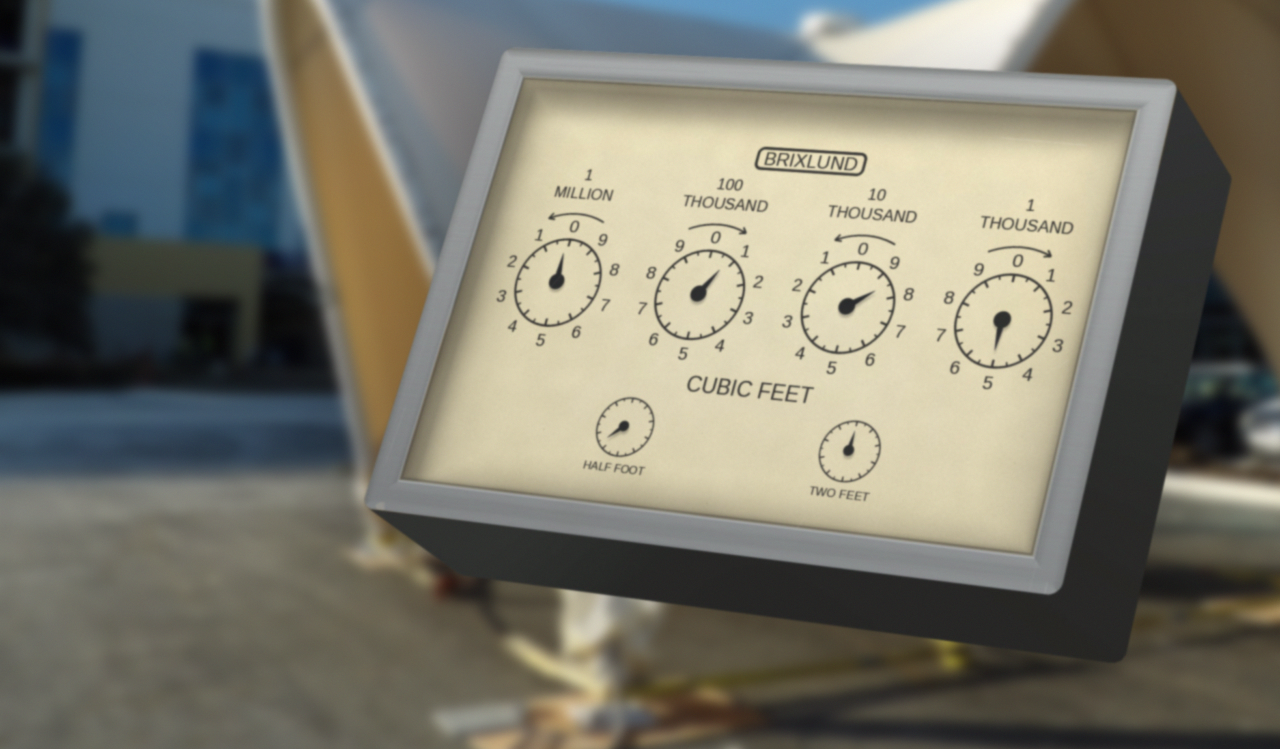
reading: 8500 ft³
